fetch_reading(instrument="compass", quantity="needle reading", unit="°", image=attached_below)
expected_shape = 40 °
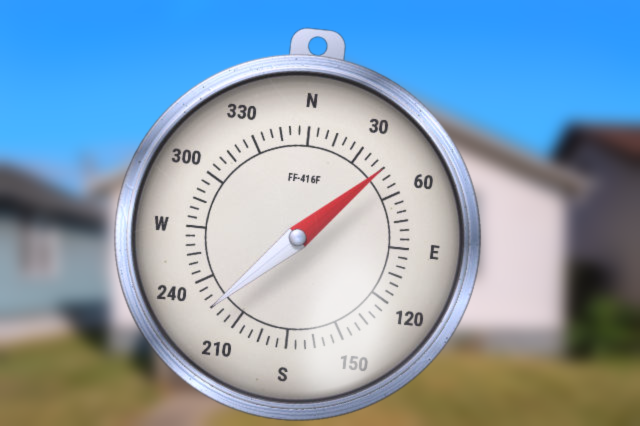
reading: 45 °
